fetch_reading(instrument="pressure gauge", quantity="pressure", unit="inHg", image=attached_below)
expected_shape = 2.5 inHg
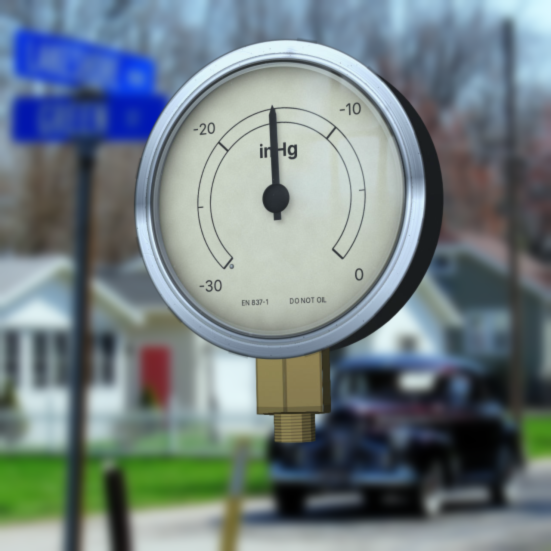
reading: -15 inHg
